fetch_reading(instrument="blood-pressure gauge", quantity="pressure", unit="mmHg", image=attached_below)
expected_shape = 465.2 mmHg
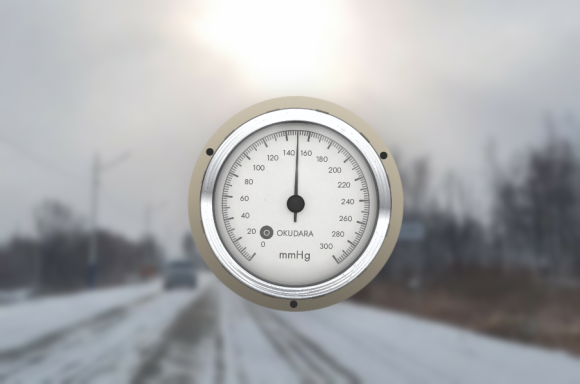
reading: 150 mmHg
